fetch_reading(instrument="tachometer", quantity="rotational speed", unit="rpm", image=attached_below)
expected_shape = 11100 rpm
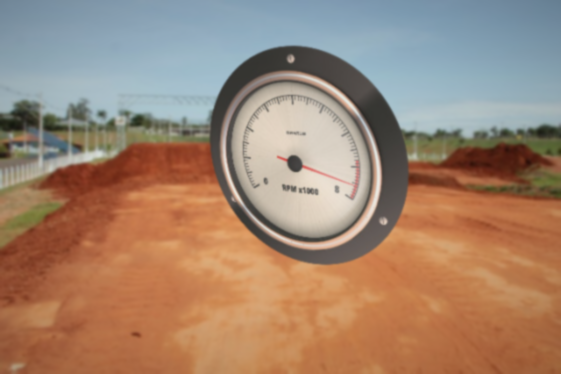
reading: 7500 rpm
